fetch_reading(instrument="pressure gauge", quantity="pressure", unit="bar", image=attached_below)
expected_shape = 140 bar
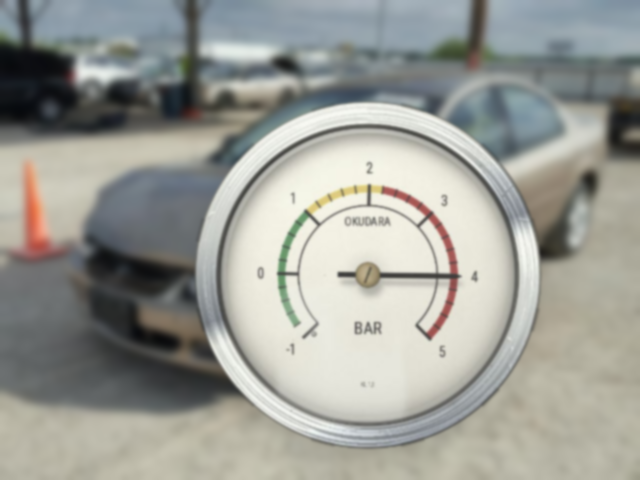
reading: 4 bar
